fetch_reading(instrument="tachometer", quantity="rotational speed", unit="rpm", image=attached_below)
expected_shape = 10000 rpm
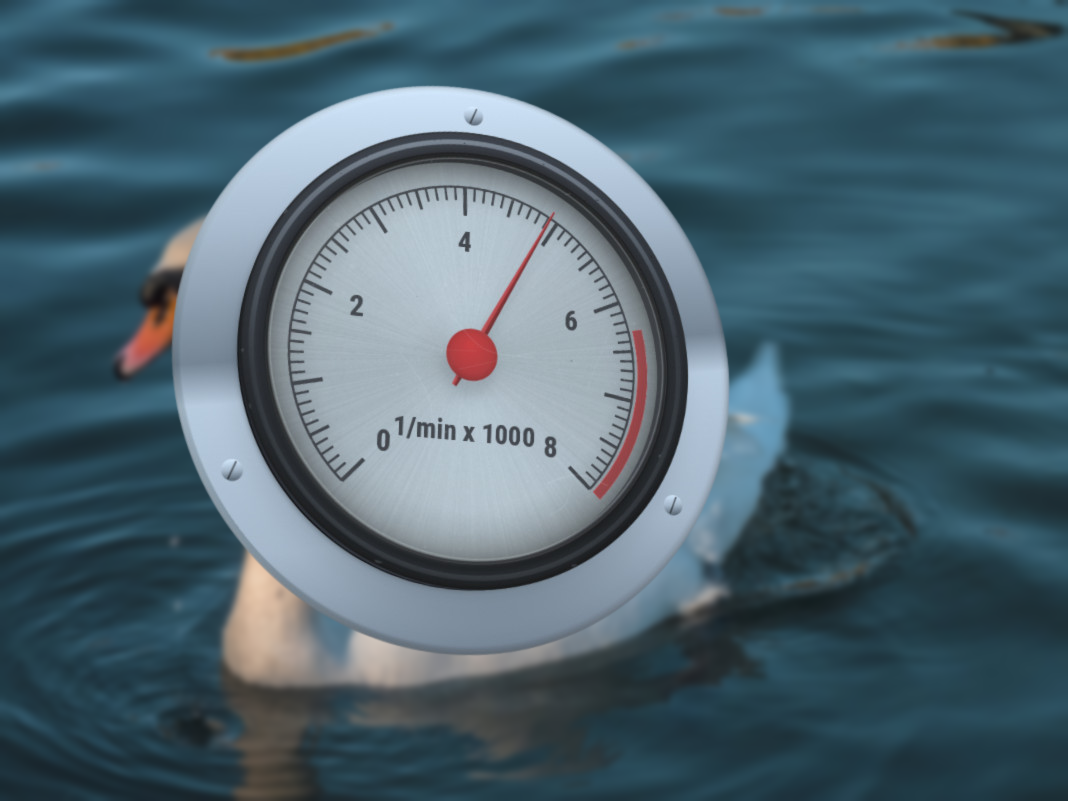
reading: 4900 rpm
